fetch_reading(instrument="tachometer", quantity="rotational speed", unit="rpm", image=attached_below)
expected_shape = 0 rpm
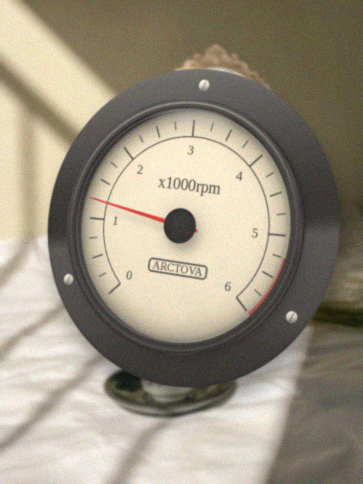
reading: 1250 rpm
